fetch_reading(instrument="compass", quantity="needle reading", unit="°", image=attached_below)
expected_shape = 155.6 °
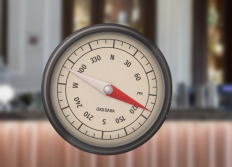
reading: 110 °
